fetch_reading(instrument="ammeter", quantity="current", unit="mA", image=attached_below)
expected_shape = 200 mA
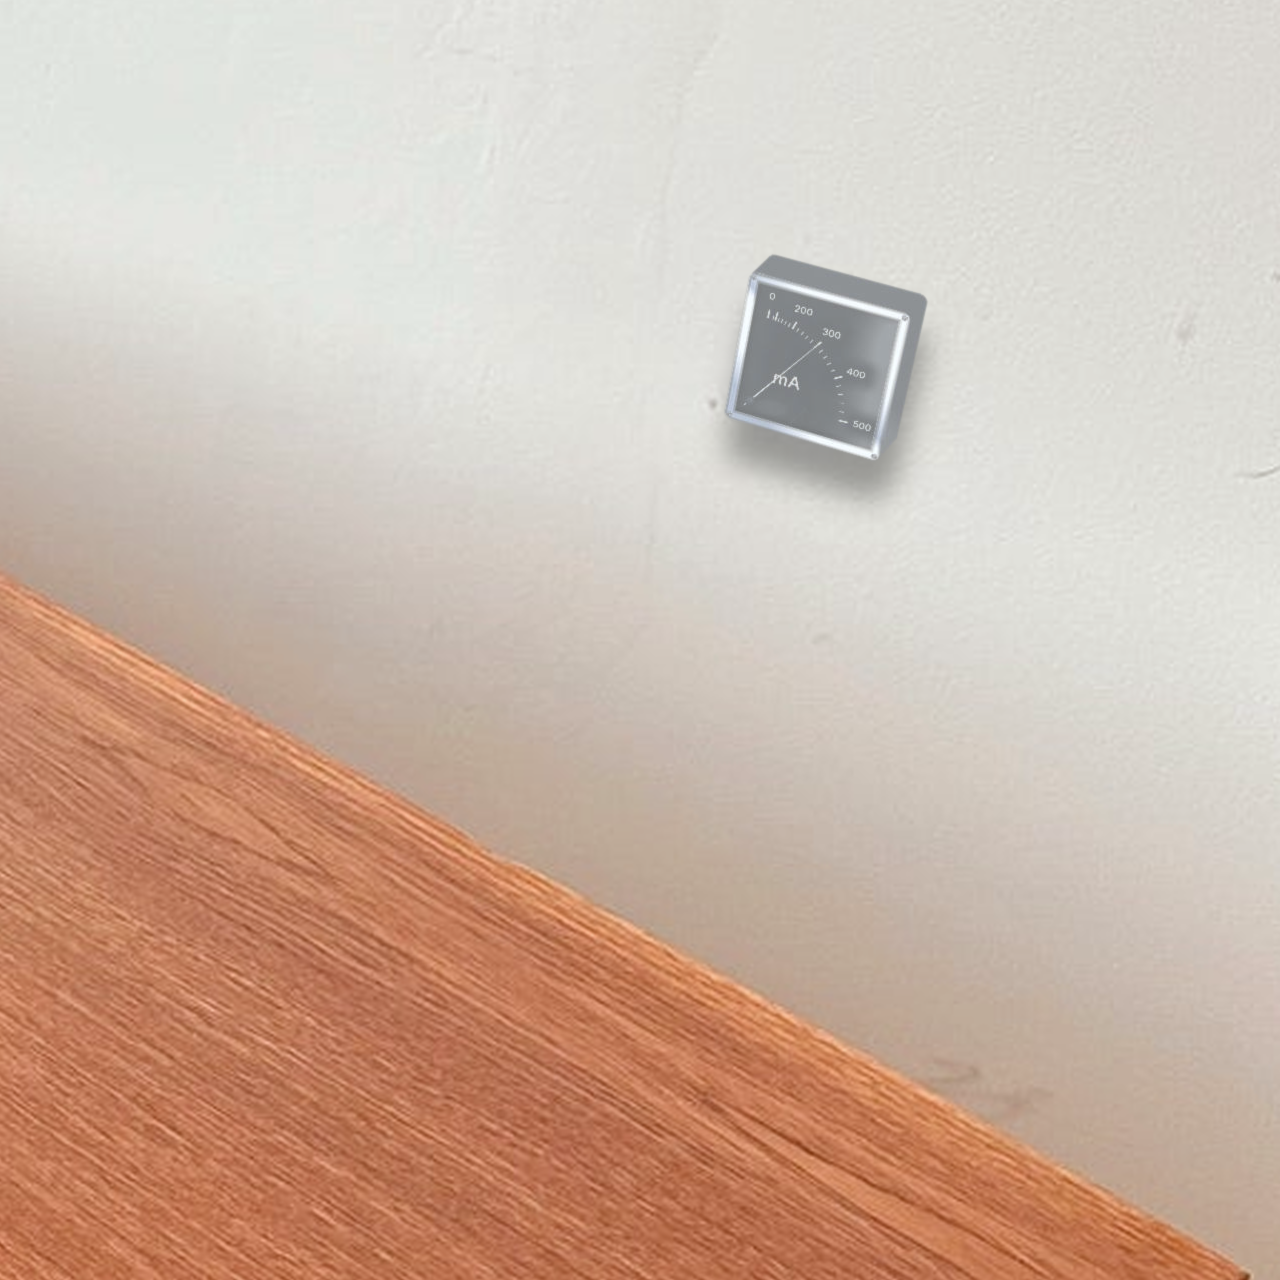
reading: 300 mA
